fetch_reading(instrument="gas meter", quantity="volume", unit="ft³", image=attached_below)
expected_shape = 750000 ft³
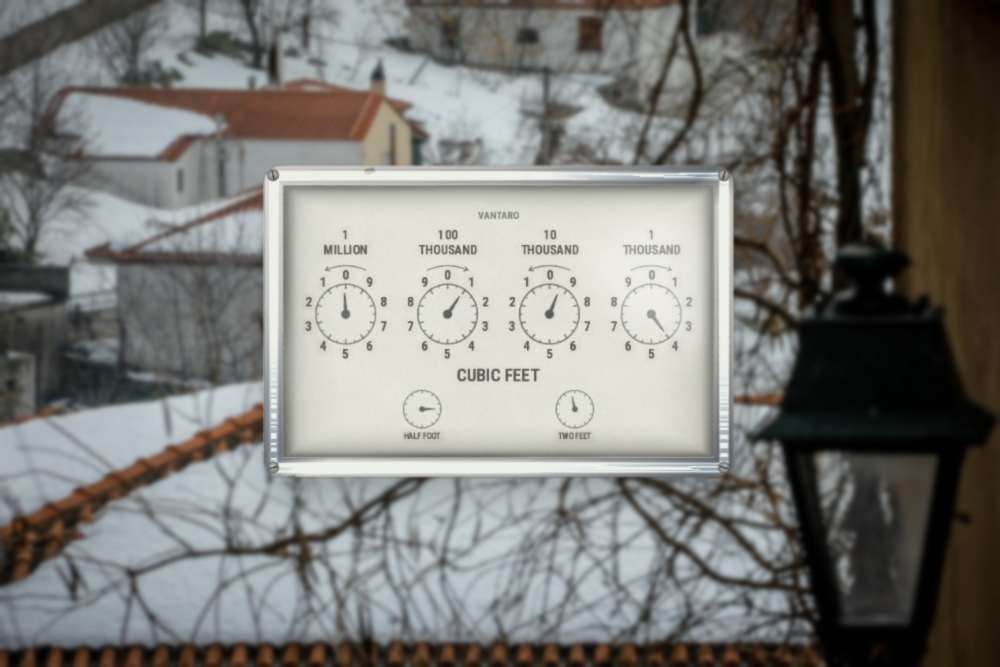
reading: 9400 ft³
